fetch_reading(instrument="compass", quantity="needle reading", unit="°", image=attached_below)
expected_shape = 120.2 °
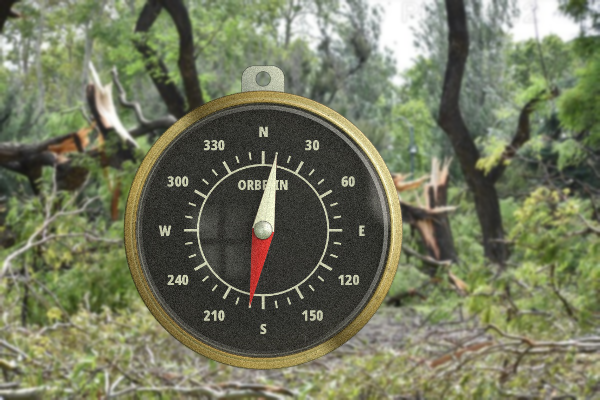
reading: 190 °
